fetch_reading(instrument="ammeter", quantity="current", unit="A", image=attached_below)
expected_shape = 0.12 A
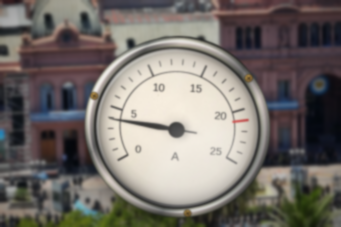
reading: 4 A
